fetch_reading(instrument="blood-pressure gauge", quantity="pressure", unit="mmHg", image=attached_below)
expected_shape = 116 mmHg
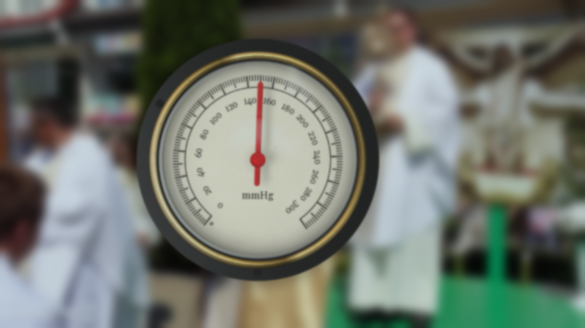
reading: 150 mmHg
